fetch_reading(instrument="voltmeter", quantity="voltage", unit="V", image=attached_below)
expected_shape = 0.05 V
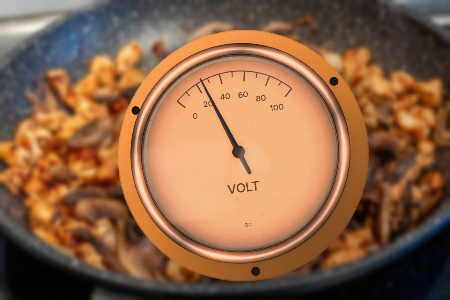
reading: 25 V
